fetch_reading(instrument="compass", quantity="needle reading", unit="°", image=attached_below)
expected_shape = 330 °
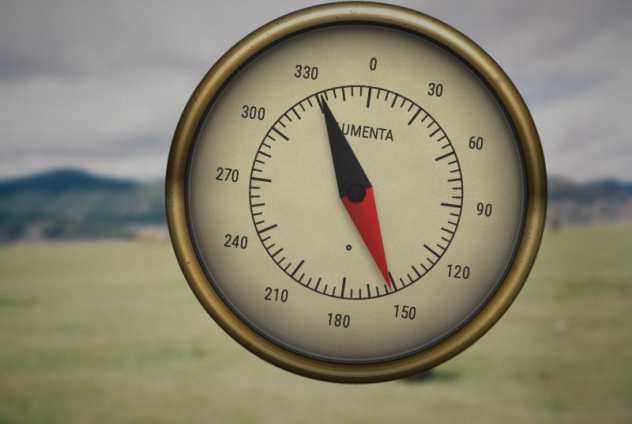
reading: 152.5 °
